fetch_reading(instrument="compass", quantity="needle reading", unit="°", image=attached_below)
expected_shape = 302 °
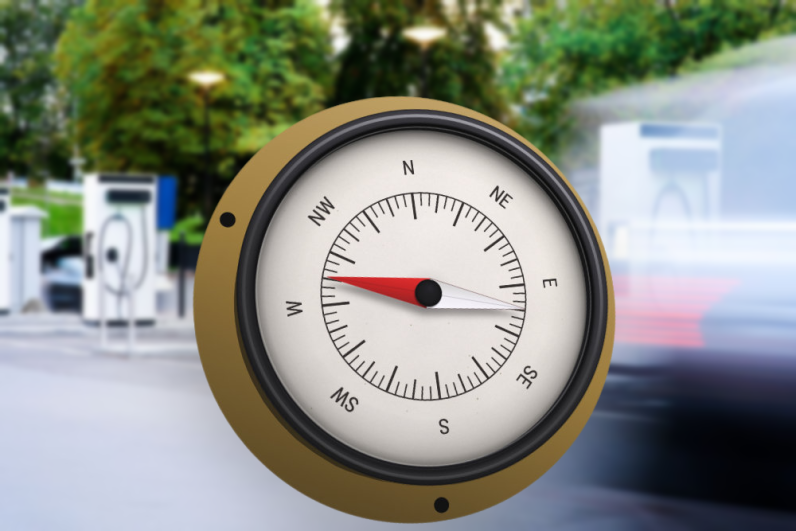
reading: 285 °
